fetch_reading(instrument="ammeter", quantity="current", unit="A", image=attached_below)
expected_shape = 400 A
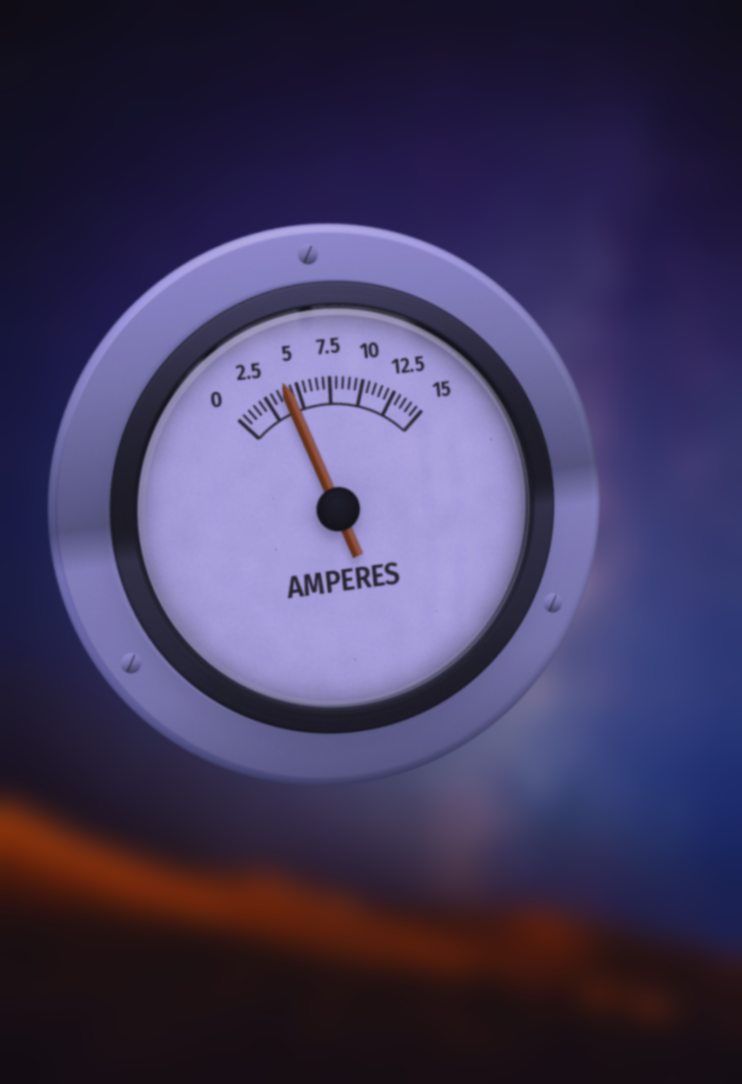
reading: 4 A
